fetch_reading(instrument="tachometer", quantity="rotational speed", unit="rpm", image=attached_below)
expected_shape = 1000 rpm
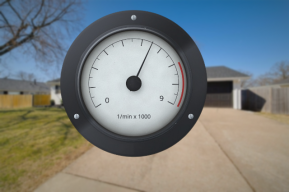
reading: 5500 rpm
